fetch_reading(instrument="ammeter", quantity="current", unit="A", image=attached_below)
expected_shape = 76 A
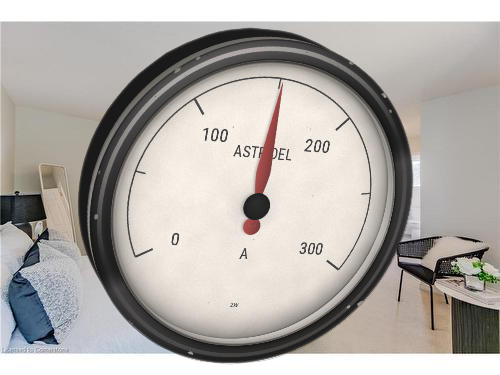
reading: 150 A
